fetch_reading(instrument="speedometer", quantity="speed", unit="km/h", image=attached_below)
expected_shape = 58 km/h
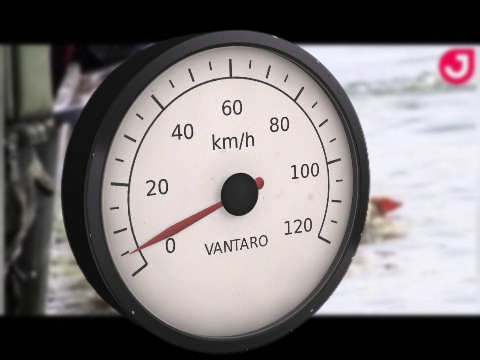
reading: 5 km/h
